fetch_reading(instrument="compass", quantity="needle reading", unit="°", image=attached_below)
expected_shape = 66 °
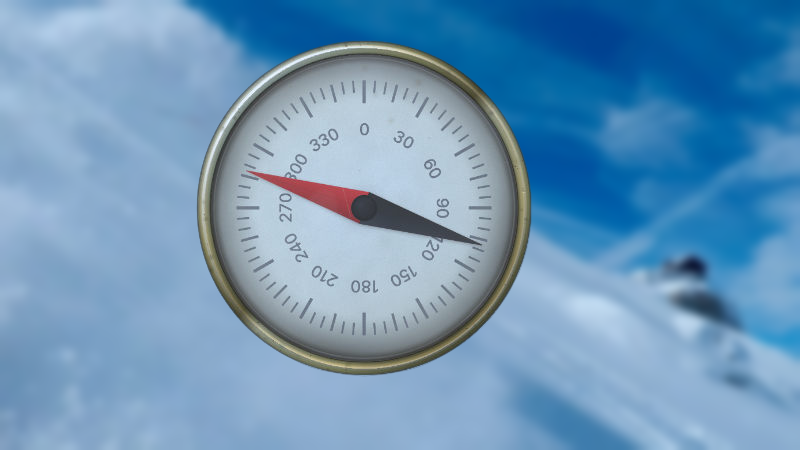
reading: 287.5 °
